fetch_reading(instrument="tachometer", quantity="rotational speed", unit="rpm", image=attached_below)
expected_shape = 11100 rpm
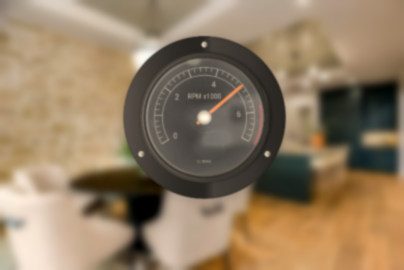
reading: 5000 rpm
